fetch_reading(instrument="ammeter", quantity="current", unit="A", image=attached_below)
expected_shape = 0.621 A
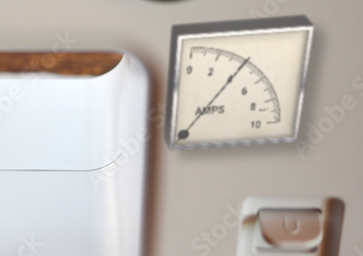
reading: 4 A
